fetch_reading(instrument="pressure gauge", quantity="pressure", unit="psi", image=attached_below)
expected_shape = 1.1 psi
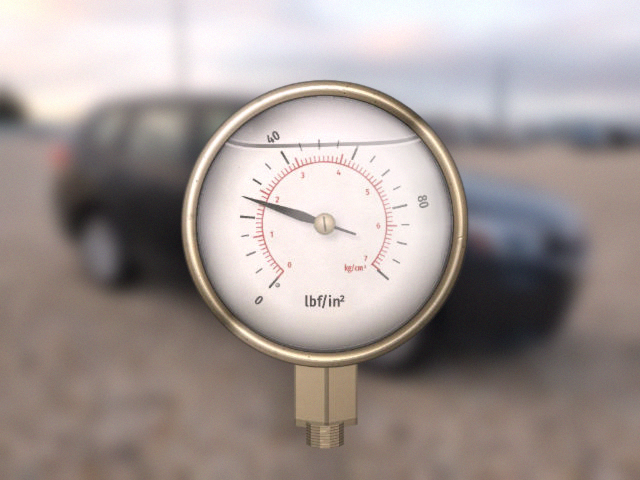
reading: 25 psi
